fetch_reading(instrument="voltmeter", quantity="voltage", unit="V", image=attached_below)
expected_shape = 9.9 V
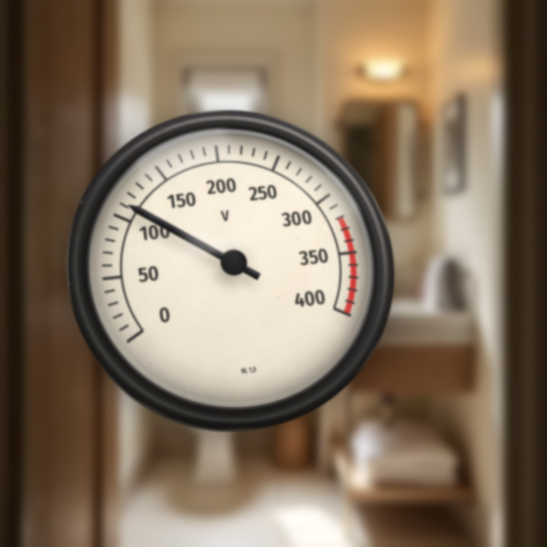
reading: 110 V
